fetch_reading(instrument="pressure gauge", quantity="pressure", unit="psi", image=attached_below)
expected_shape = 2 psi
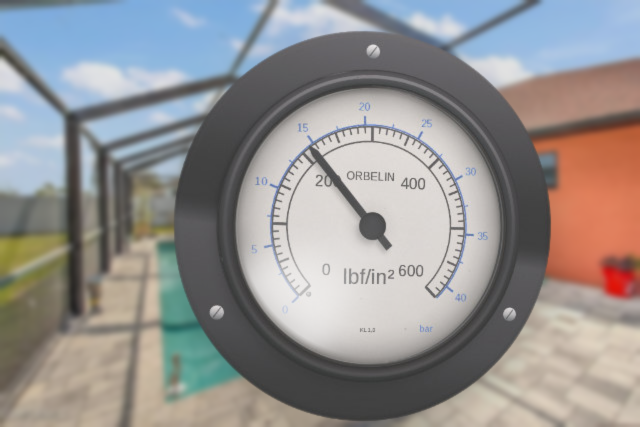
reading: 210 psi
